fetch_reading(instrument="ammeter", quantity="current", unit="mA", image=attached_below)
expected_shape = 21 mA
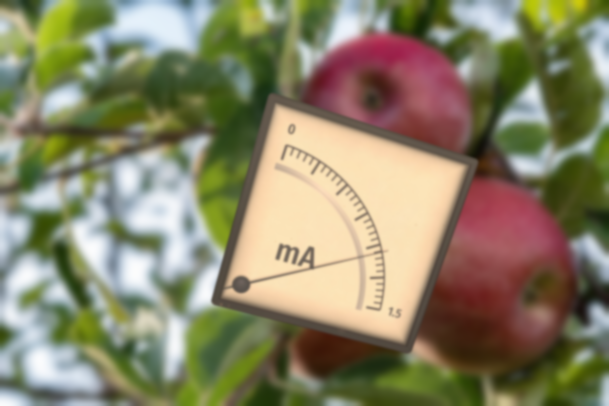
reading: 1.05 mA
